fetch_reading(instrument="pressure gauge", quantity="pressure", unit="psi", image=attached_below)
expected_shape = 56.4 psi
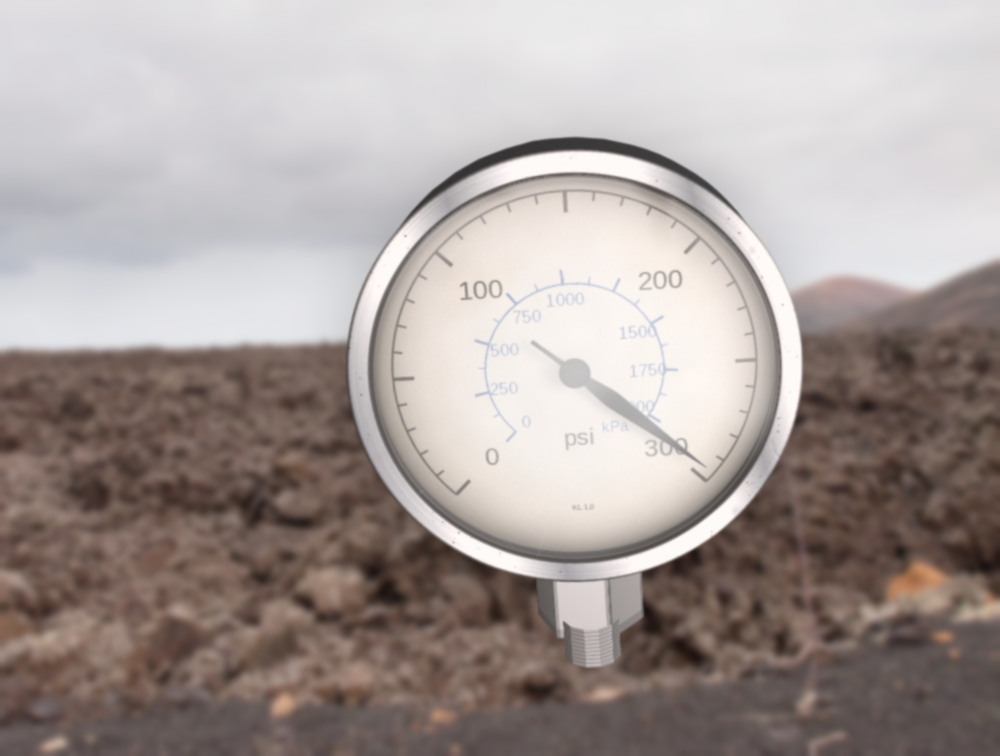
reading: 295 psi
